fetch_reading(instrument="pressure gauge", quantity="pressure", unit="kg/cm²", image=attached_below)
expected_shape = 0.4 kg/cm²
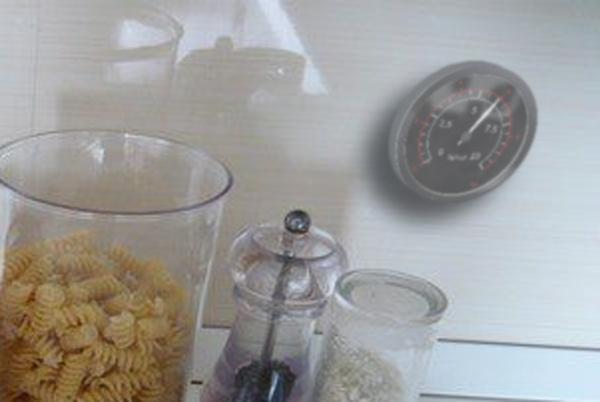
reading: 6 kg/cm²
